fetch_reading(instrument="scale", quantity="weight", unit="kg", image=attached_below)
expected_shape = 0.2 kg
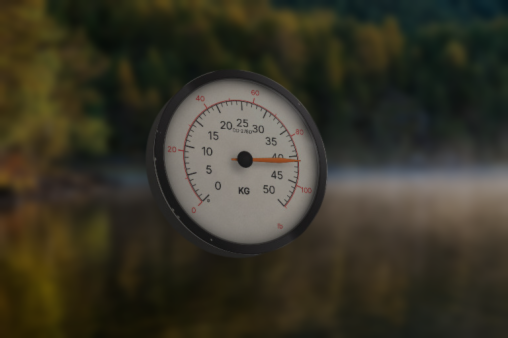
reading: 41 kg
